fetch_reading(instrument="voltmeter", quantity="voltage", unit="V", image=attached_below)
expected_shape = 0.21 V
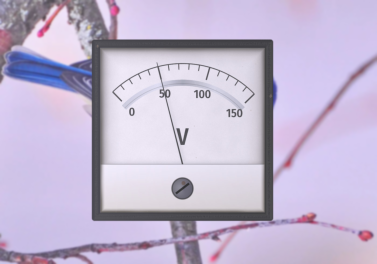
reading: 50 V
